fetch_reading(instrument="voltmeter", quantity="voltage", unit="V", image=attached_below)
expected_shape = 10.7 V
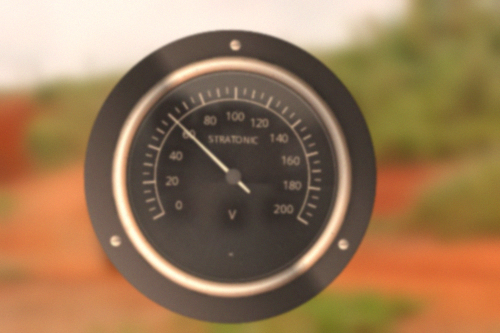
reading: 60 V
